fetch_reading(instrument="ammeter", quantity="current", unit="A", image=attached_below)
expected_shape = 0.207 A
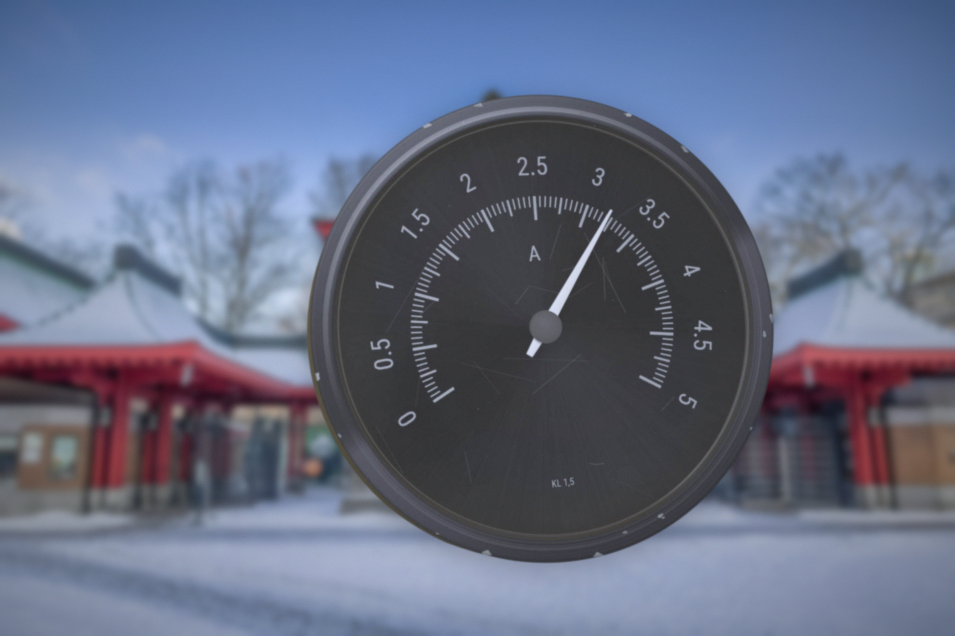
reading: 3.2 A
